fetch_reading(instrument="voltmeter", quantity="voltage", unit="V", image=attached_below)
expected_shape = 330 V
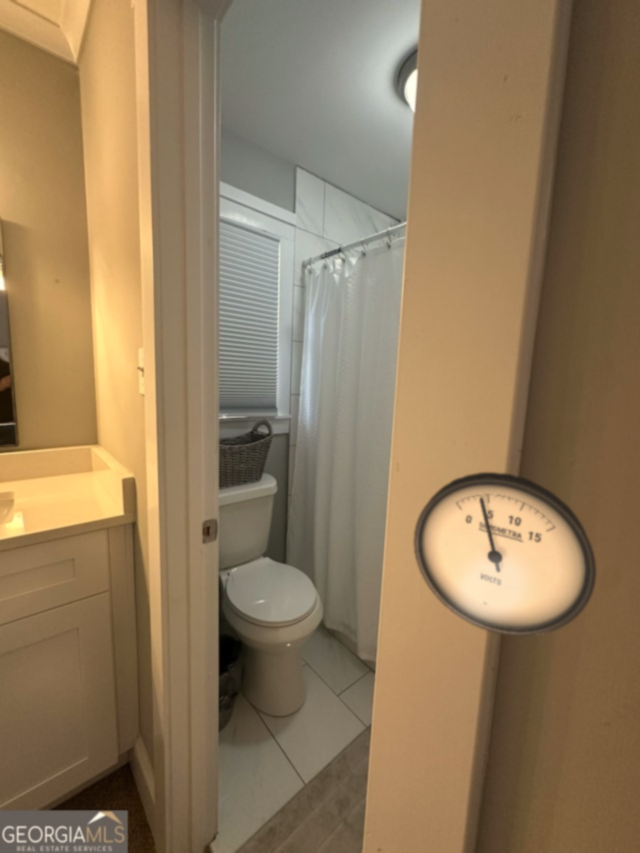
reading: 4 V
